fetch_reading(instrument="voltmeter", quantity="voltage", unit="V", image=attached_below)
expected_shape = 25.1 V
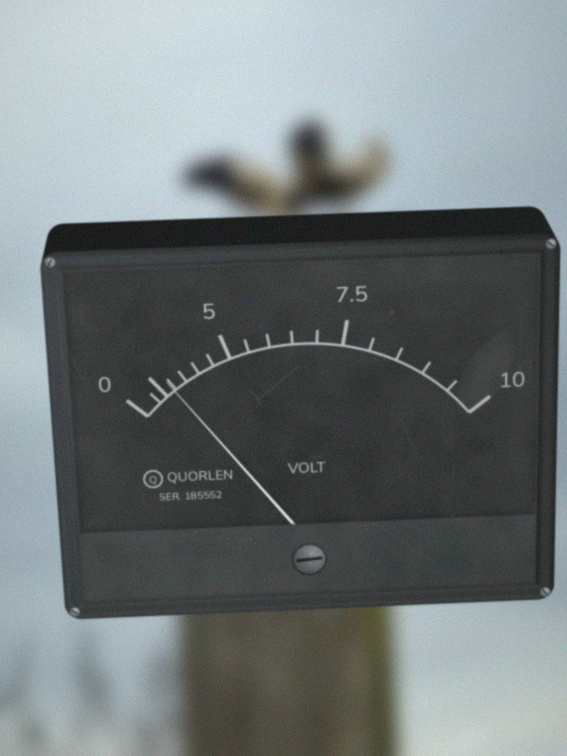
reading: 3 V
